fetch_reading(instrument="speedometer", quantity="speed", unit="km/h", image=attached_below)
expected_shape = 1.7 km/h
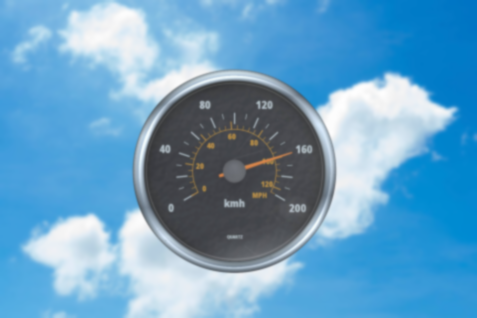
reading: 160 km/h
